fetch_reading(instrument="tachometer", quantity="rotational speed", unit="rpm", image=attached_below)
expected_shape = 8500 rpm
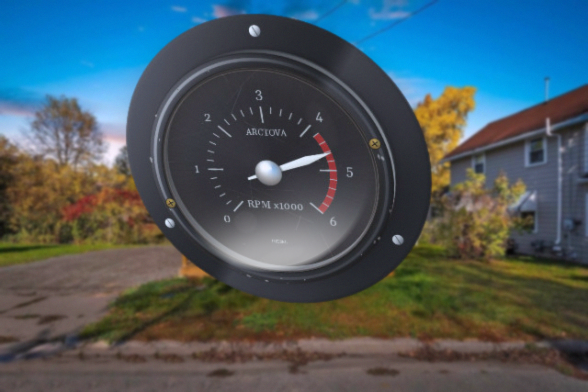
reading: 4600 rpm
